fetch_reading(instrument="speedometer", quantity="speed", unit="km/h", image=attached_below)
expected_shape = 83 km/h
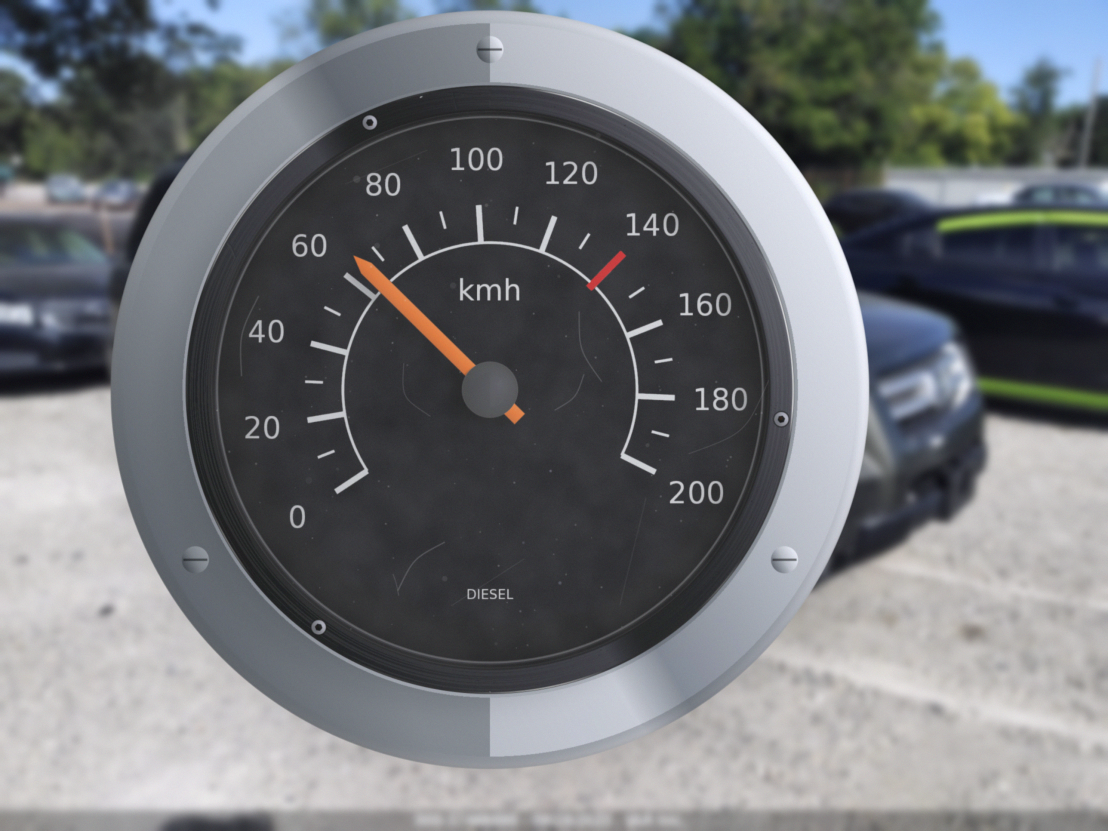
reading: 65 km/h
